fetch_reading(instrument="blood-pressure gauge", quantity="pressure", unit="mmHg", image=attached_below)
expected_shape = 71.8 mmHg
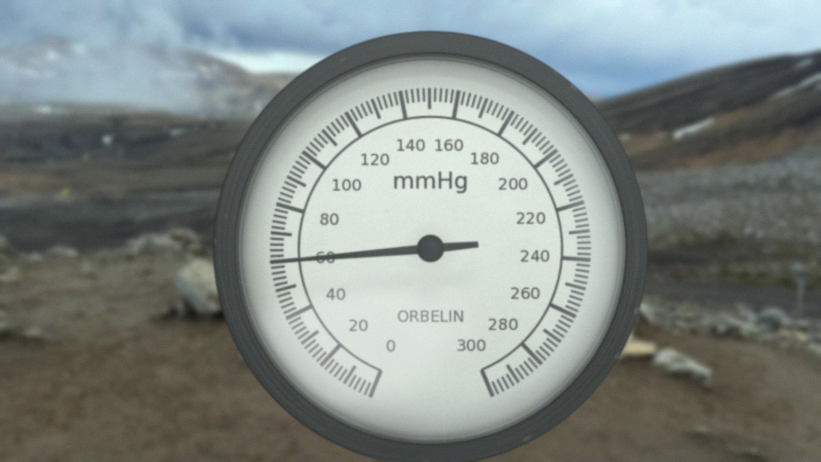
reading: 60 mmHg
